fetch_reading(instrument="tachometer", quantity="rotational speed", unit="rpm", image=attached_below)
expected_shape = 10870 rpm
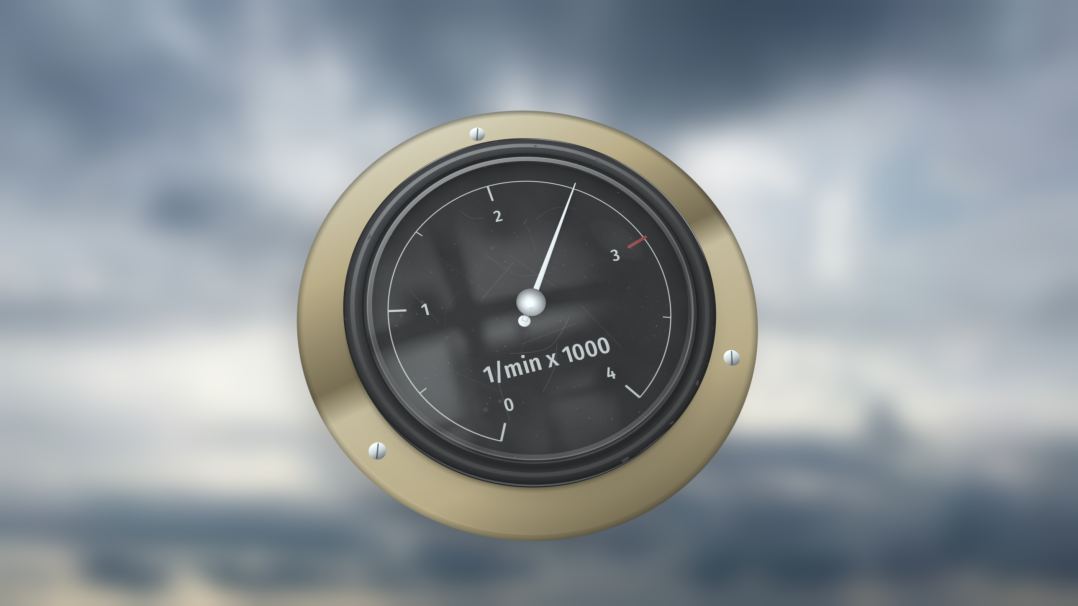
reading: 2500 rpm
